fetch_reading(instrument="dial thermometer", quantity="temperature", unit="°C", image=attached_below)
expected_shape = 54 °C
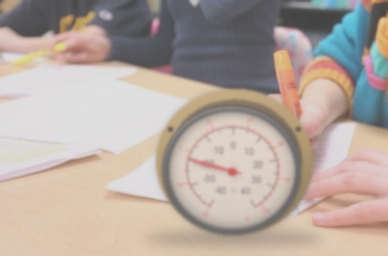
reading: -20 °C
